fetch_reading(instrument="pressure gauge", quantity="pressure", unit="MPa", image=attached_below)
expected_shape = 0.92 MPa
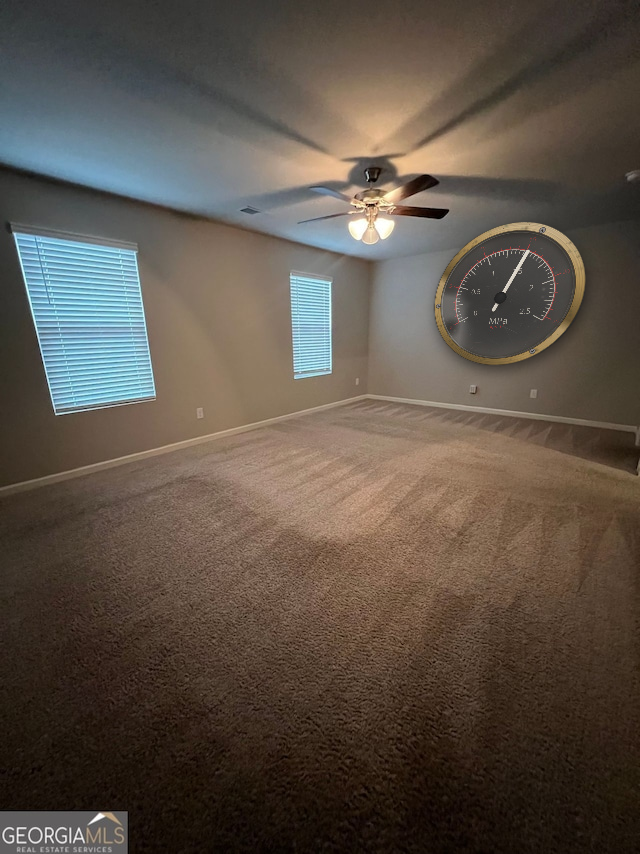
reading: 1.5 MPa
